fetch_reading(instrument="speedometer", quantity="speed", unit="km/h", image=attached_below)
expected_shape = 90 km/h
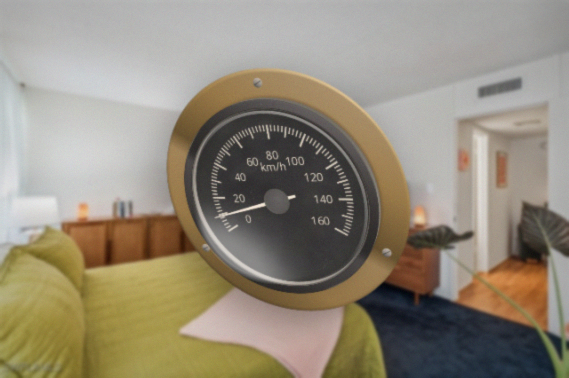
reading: 10 km/h
